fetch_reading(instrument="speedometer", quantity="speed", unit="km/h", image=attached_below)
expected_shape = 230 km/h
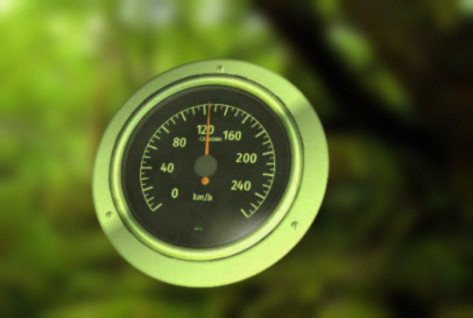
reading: 125 km/h
